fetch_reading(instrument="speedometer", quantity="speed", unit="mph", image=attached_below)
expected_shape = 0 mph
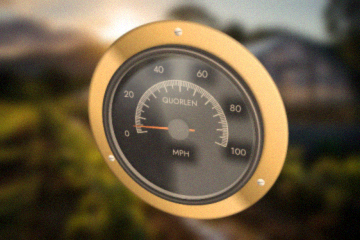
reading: 5 mph
